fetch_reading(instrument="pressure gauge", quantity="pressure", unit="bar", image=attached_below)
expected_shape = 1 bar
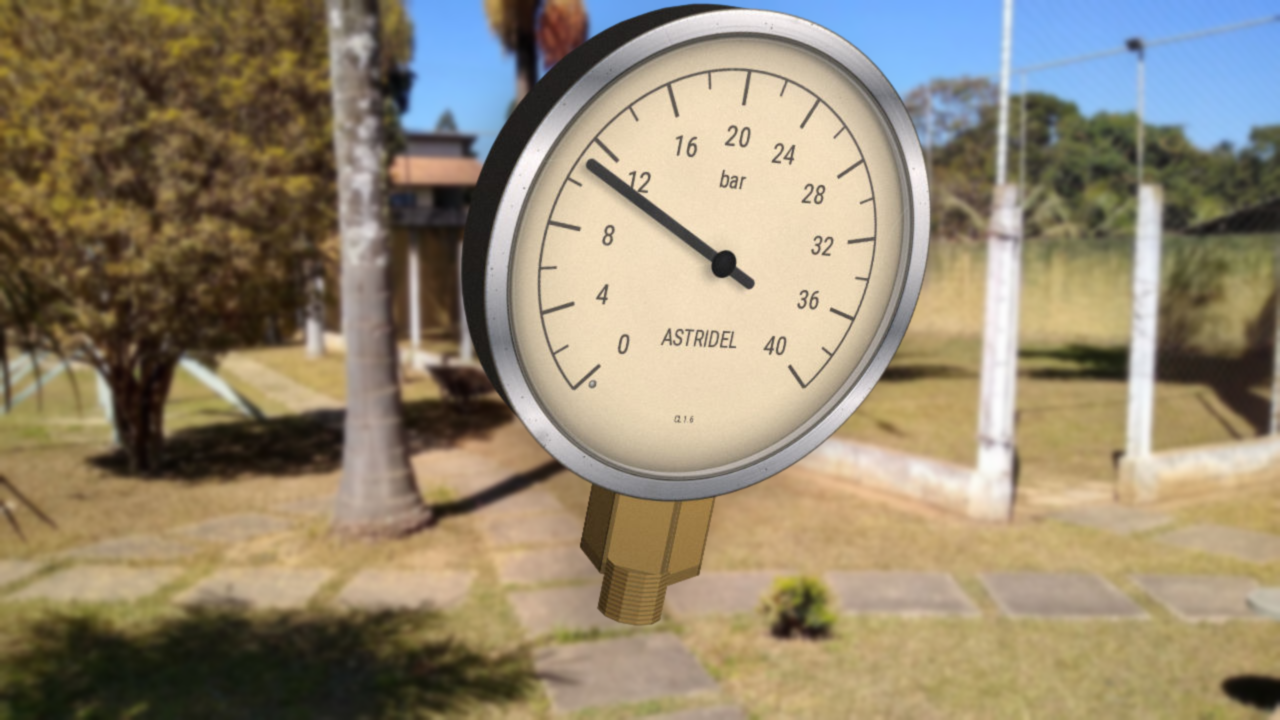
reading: 11 bar
